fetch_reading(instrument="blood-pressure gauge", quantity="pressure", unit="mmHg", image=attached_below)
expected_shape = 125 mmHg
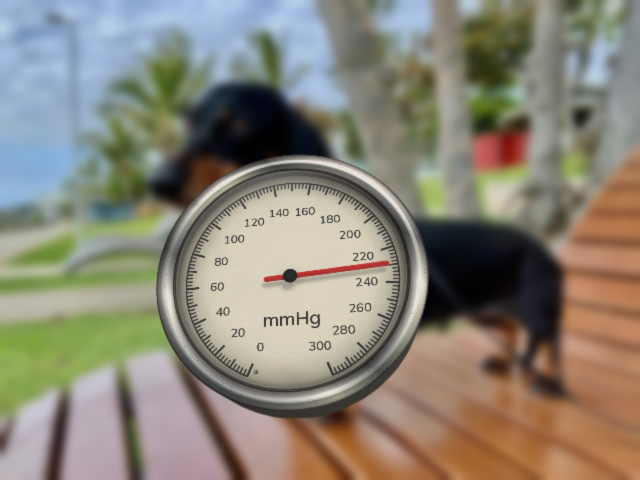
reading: 230 mmHg
